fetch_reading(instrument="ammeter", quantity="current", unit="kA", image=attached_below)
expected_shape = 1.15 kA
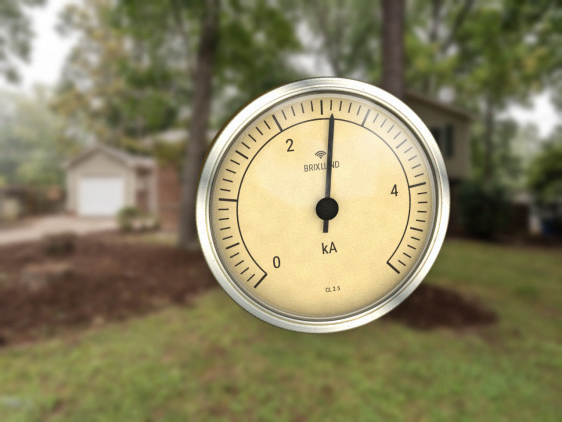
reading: 2.6 kA
